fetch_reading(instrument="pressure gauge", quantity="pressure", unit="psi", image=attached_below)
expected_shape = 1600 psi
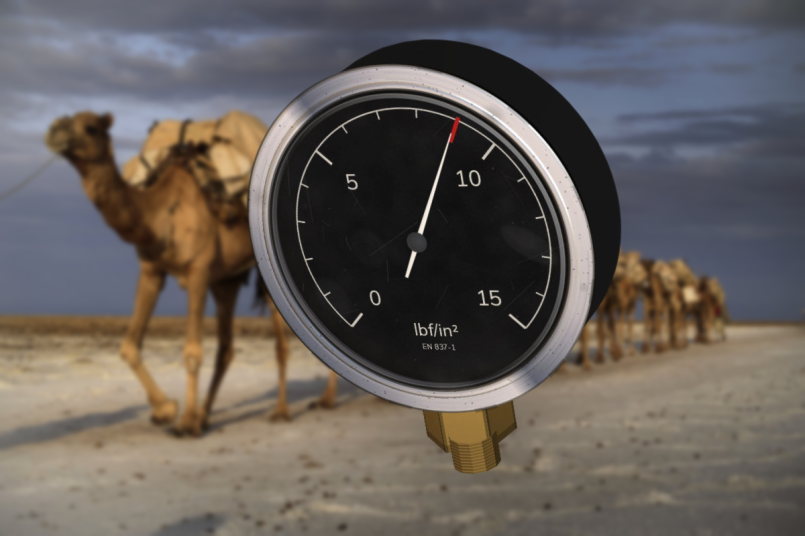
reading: 9 psi
